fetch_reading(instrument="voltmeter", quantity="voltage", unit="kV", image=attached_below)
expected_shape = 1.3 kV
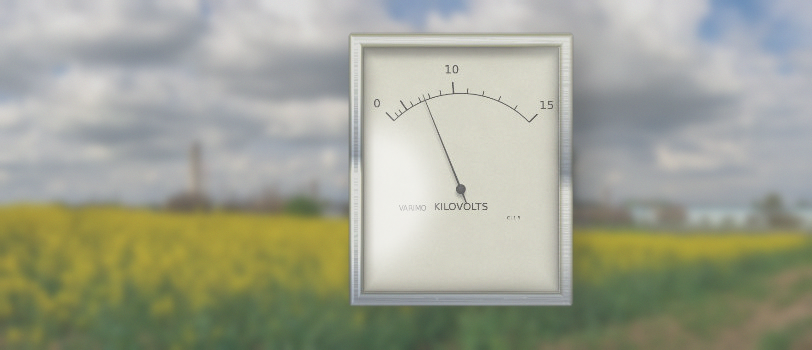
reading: 7.5 kV
